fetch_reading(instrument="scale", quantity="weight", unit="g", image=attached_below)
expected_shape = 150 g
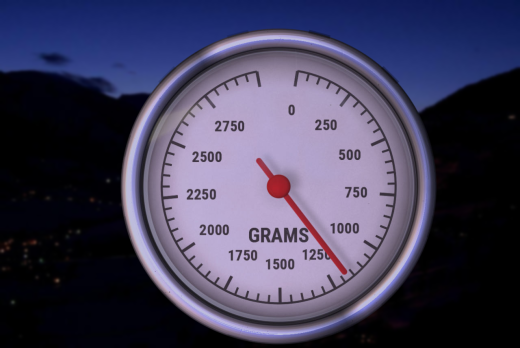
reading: 1175 g
